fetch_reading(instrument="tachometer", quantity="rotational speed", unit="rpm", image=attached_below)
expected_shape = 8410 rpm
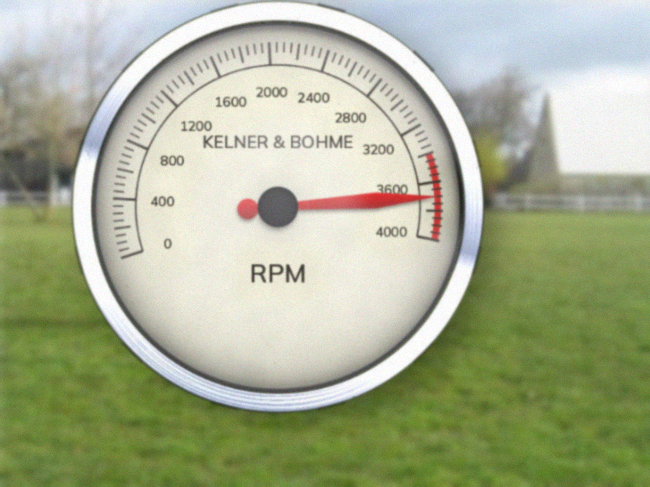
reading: 3700 rpm
